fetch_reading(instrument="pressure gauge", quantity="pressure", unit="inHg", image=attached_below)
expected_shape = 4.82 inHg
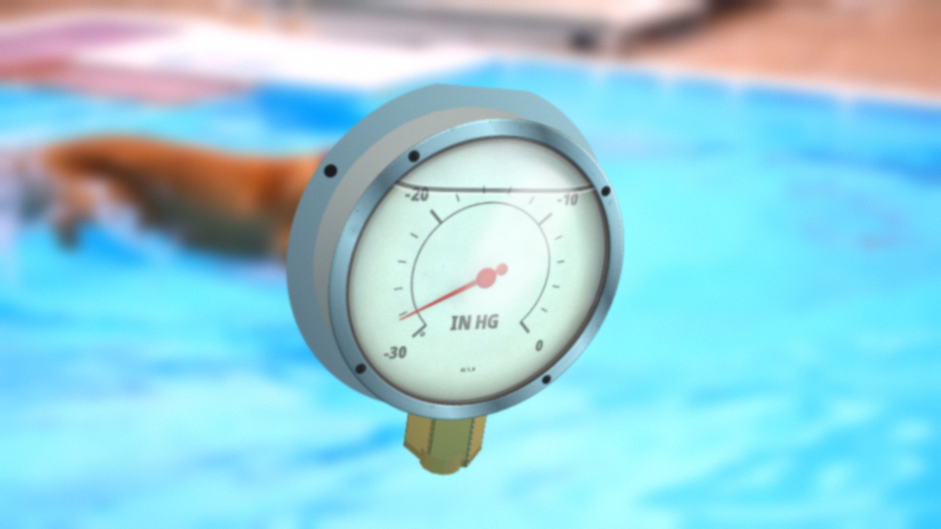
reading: -28 inHg
